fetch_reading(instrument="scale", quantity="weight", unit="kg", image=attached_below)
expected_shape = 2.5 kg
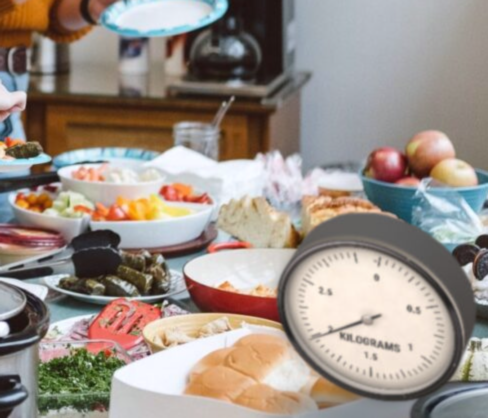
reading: 2 kg
